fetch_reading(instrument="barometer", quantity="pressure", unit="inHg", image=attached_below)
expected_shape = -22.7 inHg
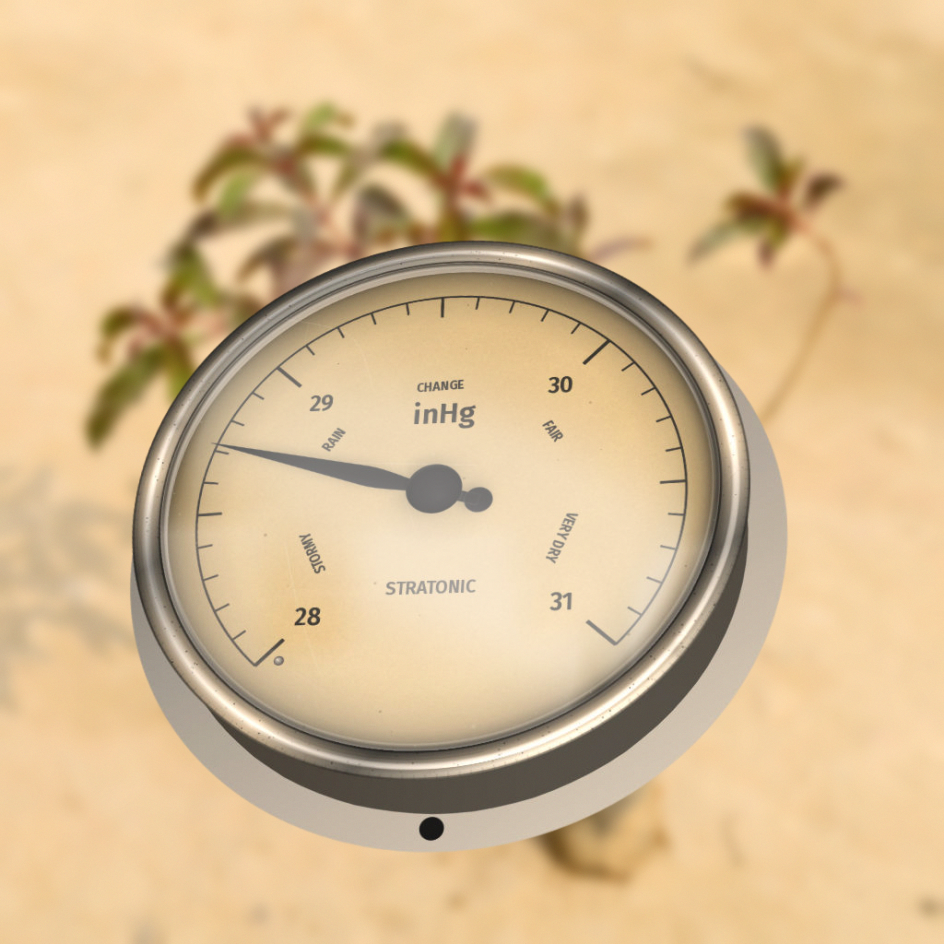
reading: 28.7 inHg
